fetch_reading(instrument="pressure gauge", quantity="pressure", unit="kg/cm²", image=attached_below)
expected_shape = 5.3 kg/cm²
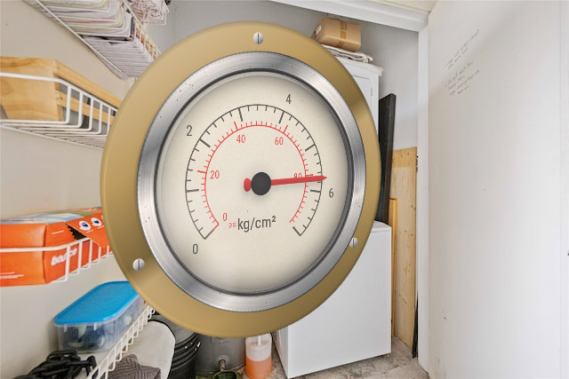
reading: 5.7 kg/cm²
